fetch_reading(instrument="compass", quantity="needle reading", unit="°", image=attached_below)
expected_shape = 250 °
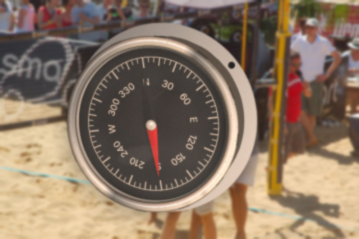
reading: 180 °
